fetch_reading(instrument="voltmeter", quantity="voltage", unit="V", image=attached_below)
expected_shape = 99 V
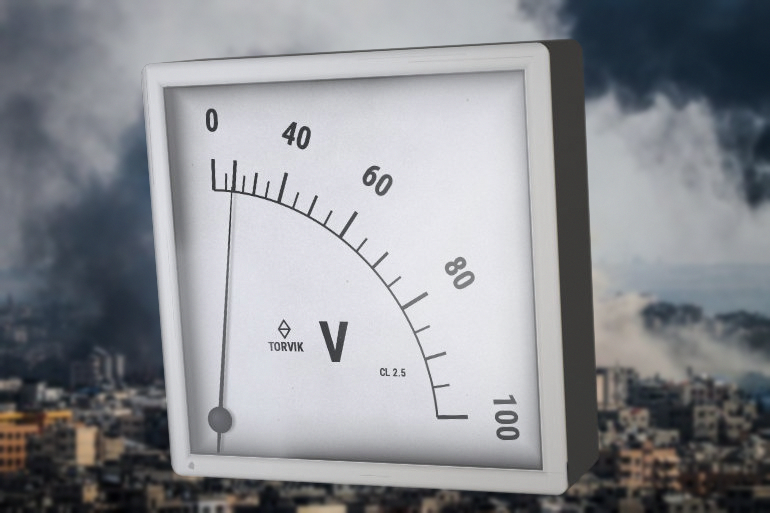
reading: 20 V
